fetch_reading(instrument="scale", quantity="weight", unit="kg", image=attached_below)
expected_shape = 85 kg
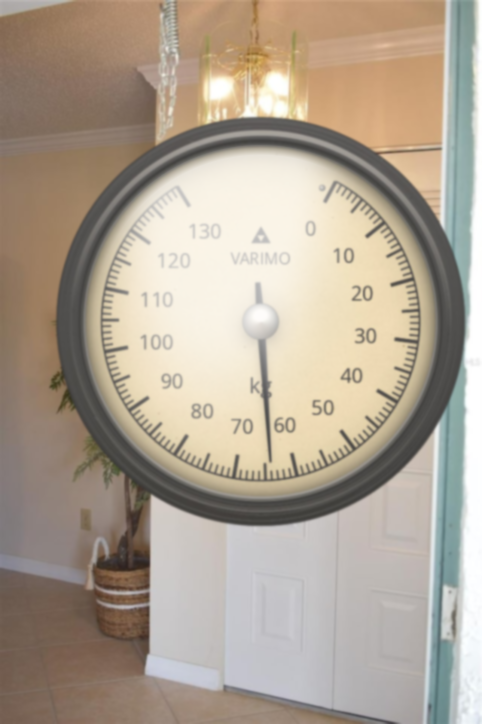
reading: 64 kg
